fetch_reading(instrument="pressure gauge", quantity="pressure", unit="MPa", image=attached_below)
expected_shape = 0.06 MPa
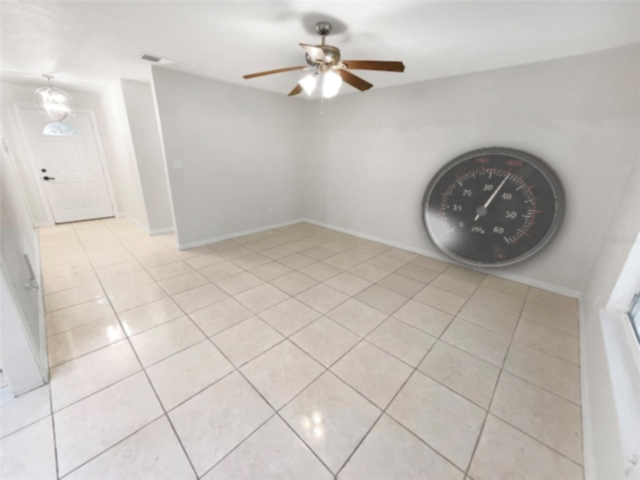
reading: 35 MPa
